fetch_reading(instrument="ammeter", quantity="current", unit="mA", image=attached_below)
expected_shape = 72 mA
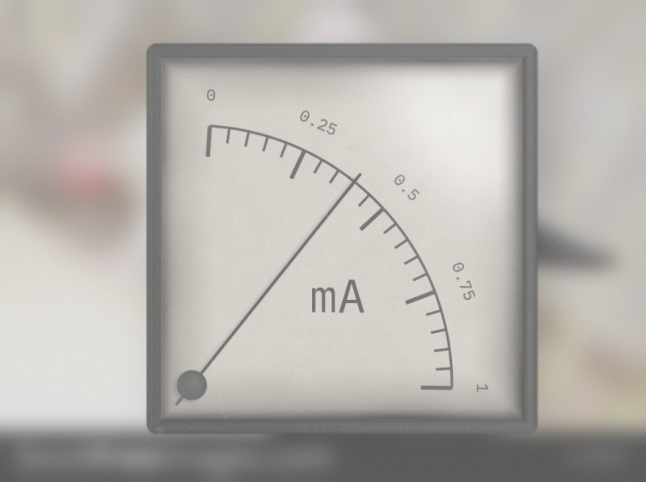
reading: 0.4 mA
